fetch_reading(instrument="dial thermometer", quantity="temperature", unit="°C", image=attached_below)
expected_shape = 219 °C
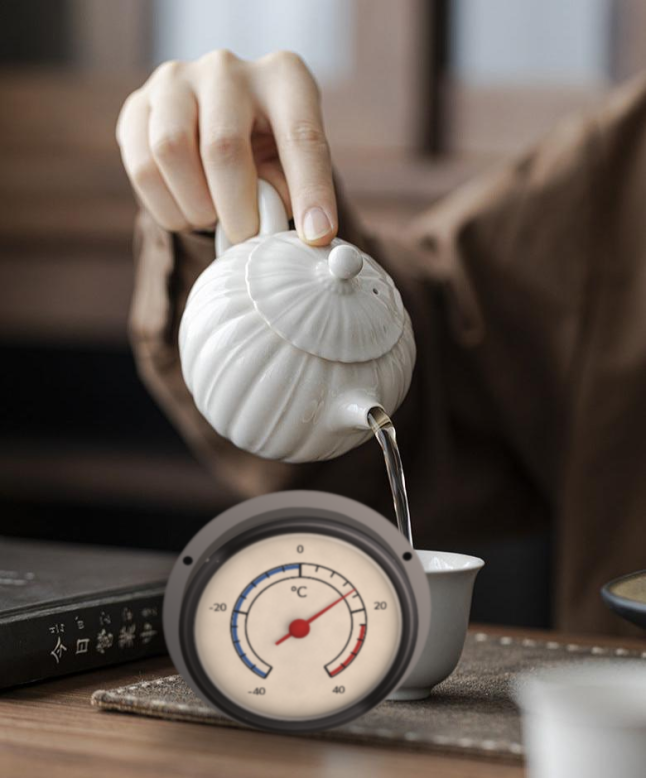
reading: 14 °C
